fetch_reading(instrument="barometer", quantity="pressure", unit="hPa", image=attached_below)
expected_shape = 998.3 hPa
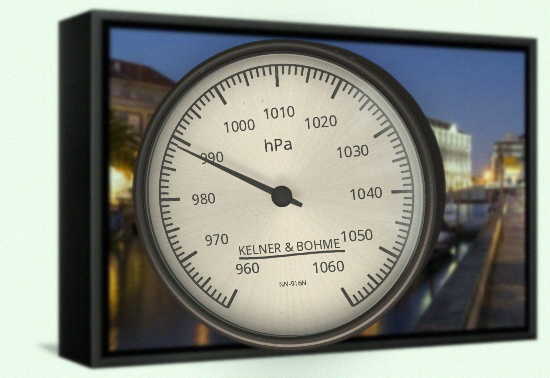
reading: 989 hPa
